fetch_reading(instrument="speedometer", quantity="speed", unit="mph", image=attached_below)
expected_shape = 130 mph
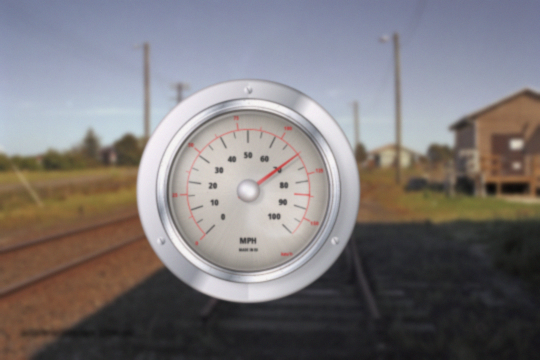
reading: 70 mph
